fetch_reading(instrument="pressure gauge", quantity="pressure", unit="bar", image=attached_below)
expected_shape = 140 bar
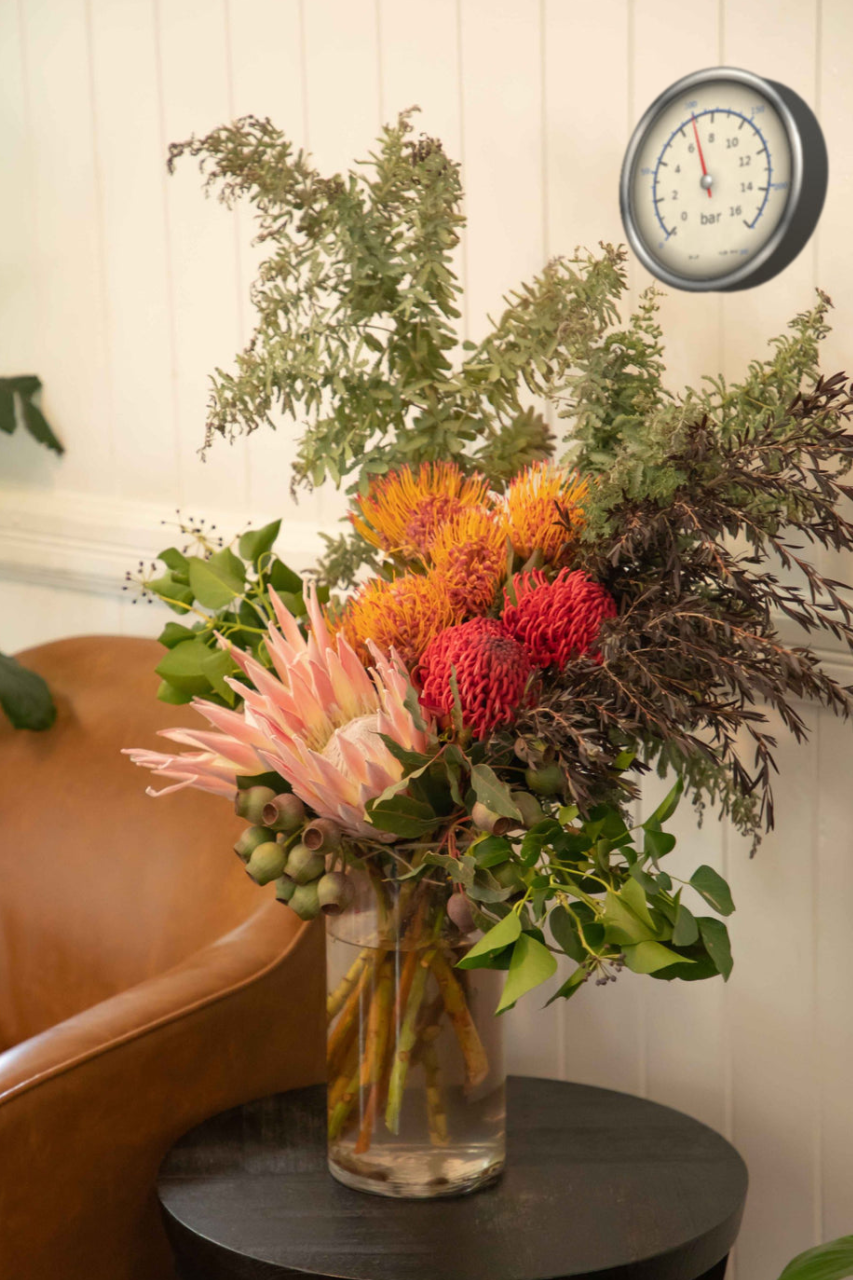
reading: 7 bar
